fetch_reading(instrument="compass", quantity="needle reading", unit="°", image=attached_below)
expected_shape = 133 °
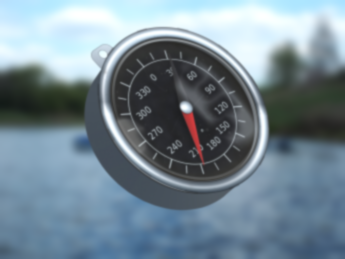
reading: 210 °
